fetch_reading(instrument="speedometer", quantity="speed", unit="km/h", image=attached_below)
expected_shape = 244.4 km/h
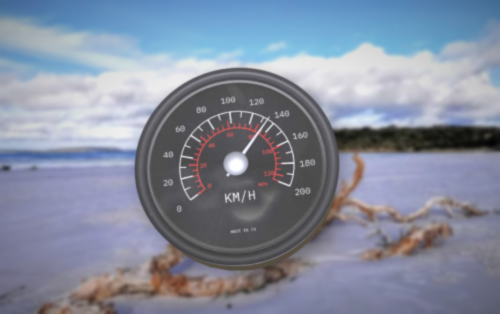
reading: 135 km/h
